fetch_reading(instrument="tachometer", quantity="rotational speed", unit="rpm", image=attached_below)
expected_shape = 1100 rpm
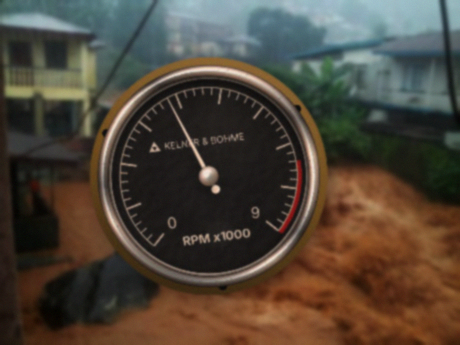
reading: 3800 rpm
